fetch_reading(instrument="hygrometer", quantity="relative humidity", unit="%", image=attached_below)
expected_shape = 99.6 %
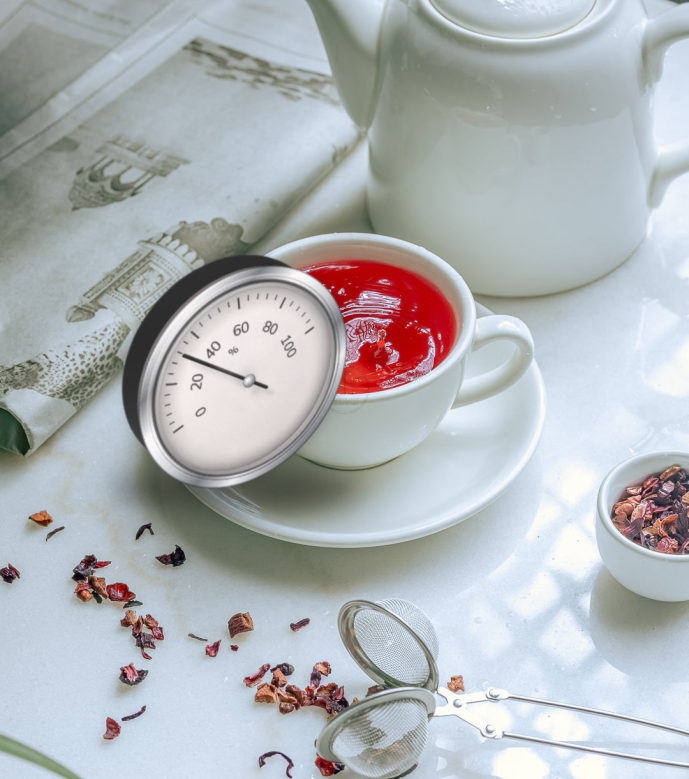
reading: 32 %
